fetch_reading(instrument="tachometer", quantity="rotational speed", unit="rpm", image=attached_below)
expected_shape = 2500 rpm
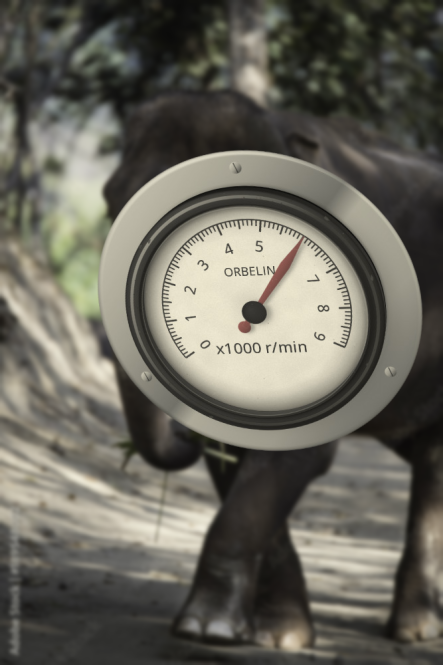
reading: 6000 rpm
